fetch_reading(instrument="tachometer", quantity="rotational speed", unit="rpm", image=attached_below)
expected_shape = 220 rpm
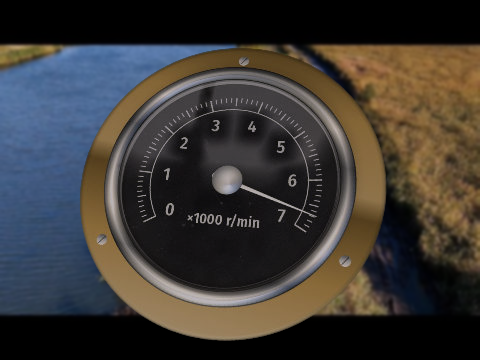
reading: 6700 rpm
